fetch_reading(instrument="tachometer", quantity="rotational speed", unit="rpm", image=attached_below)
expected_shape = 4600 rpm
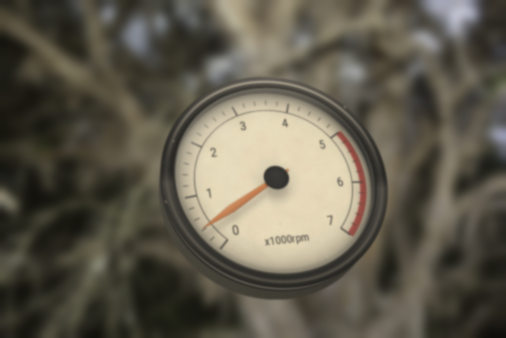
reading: 400 rpm
